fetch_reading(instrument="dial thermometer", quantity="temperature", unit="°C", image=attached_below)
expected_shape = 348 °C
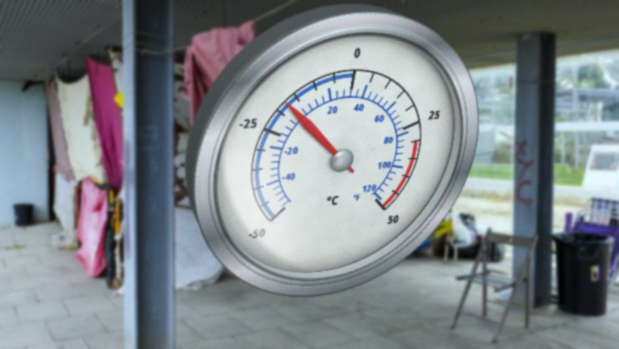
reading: -17.5 °C
